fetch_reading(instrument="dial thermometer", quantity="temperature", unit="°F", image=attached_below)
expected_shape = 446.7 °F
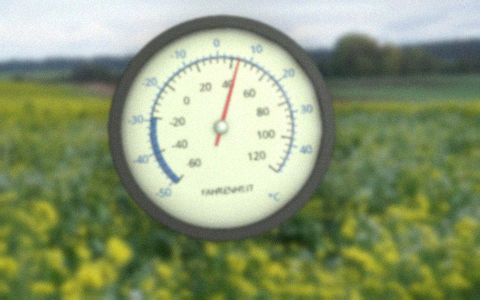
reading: 44 °F
